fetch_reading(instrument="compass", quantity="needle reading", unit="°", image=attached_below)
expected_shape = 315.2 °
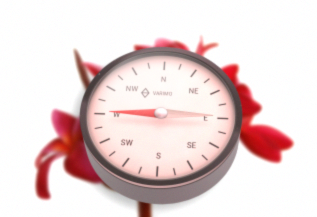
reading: 270 °
